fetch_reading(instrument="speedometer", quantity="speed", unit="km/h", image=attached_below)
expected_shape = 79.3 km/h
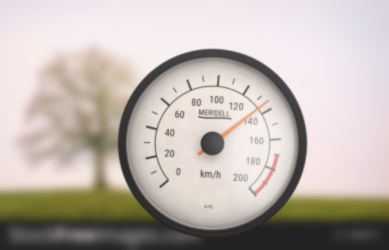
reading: 135 km/h
